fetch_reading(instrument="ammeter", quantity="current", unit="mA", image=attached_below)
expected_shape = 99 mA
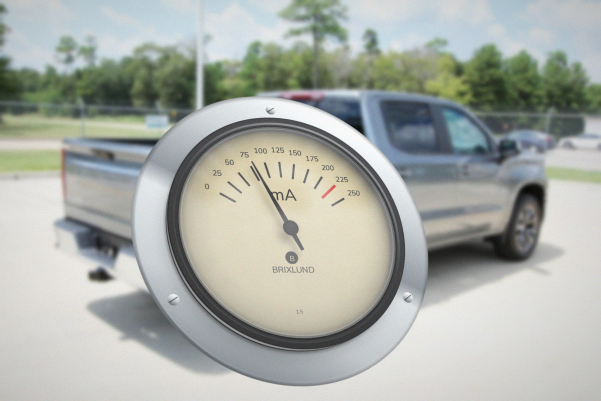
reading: 75 mA
